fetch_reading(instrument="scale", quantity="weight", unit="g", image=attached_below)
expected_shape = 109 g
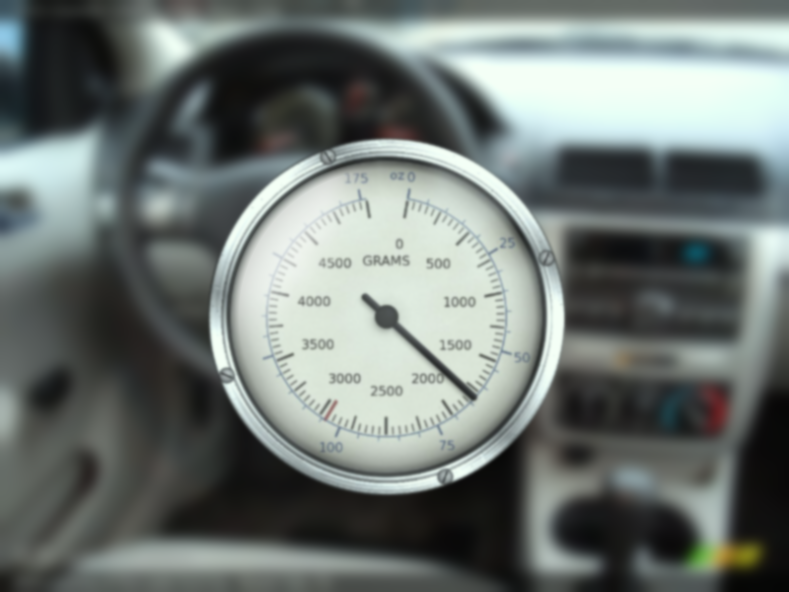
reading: 1800 g
